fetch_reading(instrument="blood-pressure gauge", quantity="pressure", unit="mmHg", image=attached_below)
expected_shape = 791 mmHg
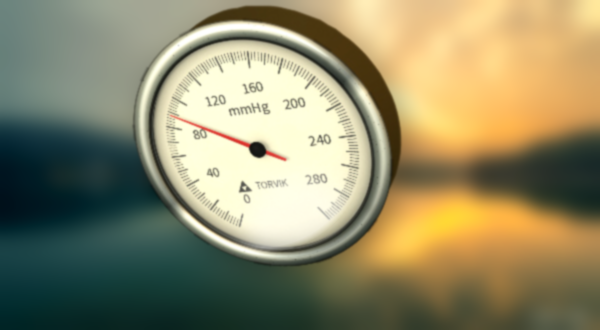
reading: 90 mmHg
